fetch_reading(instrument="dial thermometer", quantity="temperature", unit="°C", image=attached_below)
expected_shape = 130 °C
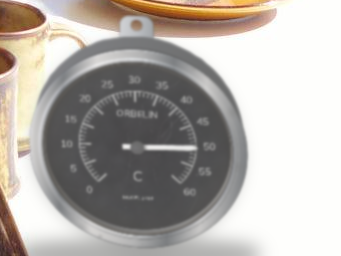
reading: 50 °C
